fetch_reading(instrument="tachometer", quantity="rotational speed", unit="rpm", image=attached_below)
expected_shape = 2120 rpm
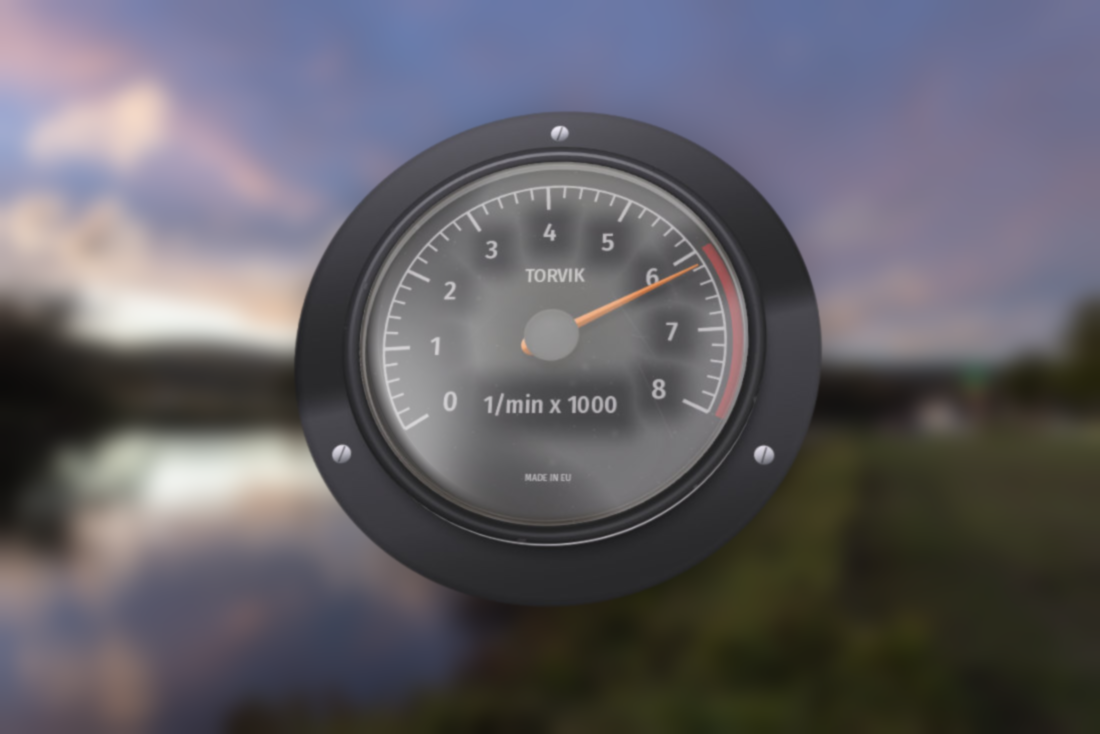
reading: 6200 rpm
